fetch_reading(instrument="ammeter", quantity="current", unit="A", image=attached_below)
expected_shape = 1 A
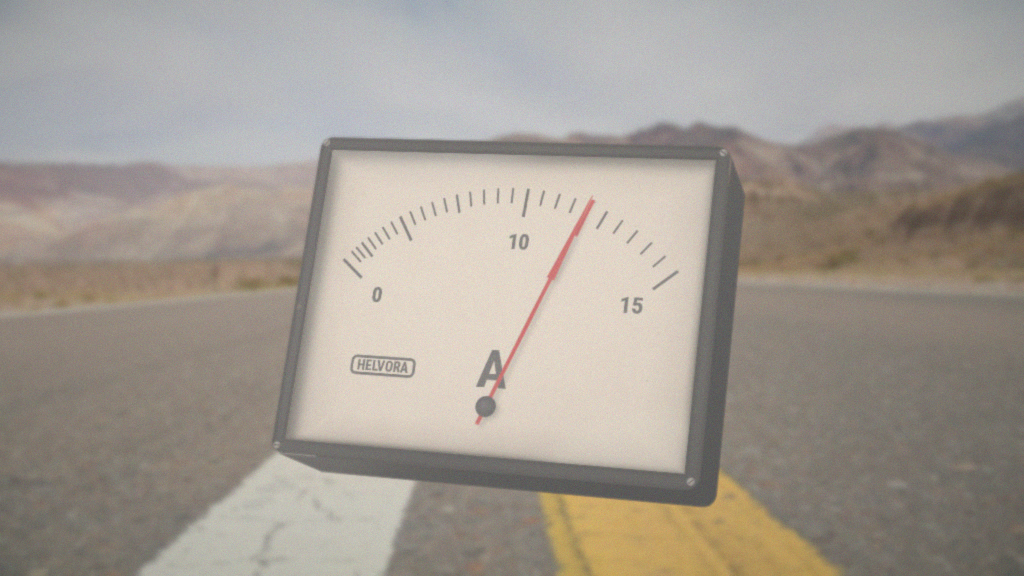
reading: 12 A
